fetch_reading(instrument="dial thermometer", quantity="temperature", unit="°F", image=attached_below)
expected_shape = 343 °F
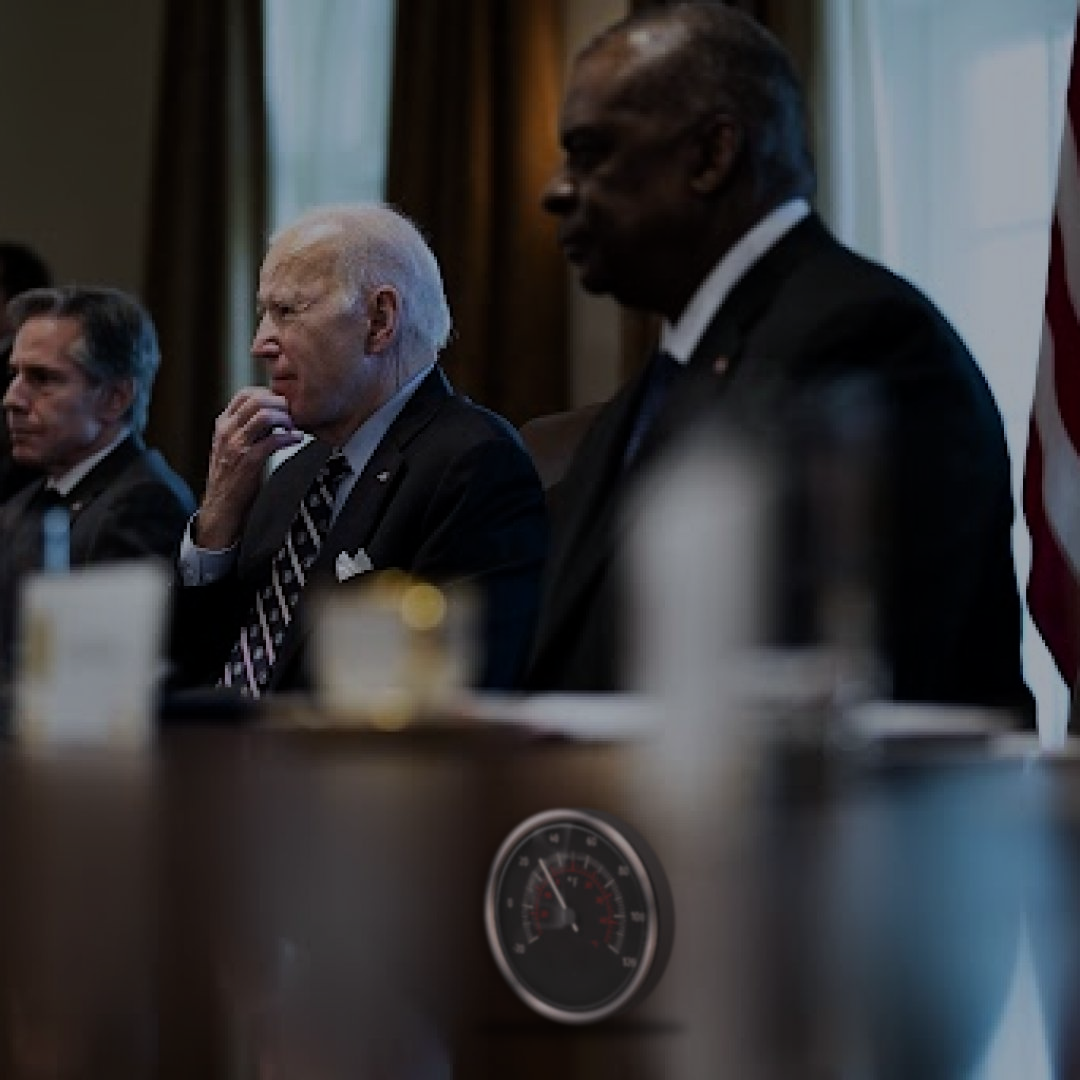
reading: 30 °F
